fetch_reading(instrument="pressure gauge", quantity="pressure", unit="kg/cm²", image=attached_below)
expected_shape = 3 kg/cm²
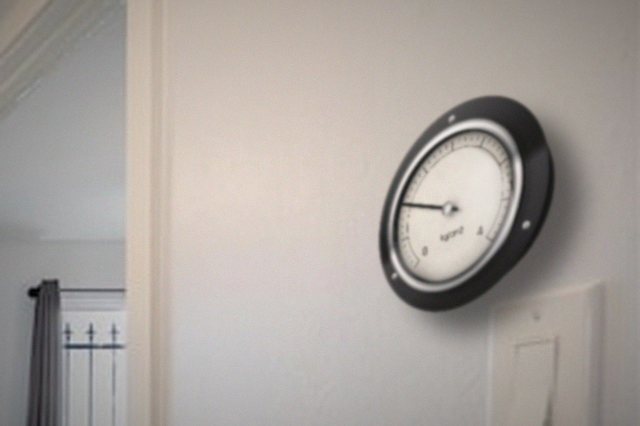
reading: 1 kg/cm²
